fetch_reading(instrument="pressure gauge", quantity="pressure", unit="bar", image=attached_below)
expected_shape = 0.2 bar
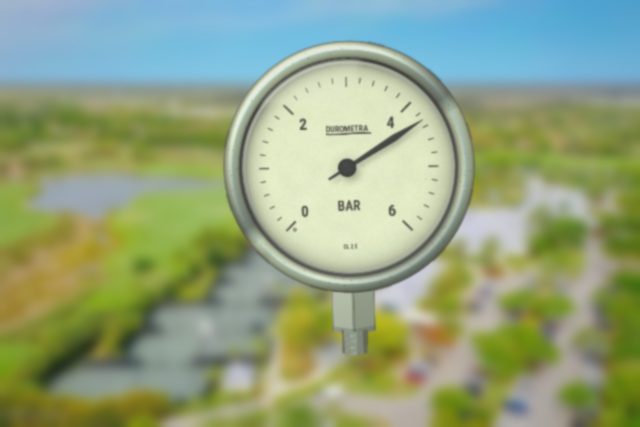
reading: 4.3 bar
